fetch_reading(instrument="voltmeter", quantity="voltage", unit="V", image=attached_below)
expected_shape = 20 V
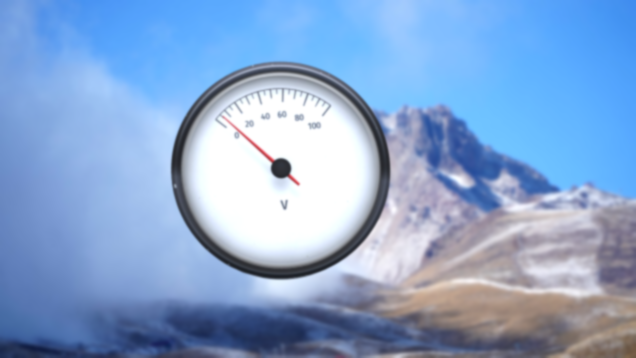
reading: 5 V
